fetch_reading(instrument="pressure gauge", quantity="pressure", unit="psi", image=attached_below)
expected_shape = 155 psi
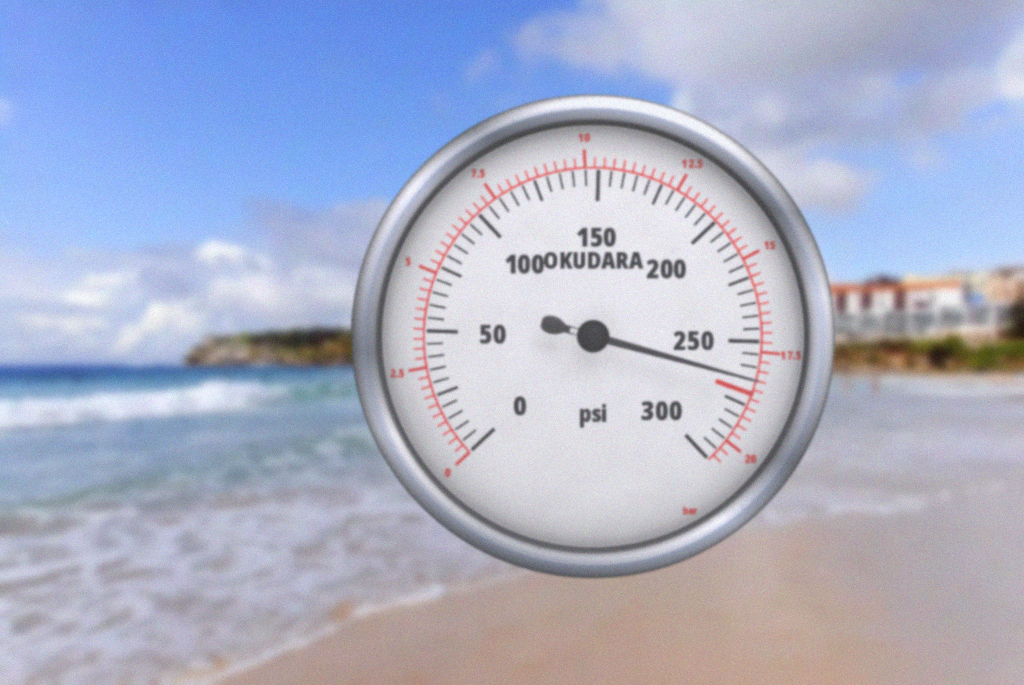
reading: 265 psi
